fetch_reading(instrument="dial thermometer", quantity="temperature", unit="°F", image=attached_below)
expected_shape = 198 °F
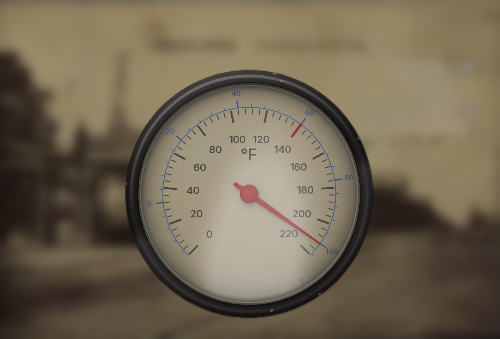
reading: 212 °F
